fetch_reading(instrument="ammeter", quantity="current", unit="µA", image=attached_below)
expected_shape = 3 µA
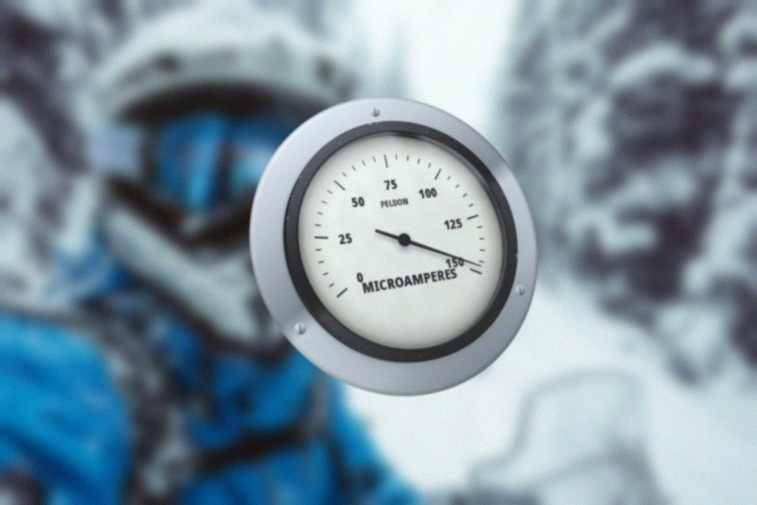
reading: 147.5 µA
